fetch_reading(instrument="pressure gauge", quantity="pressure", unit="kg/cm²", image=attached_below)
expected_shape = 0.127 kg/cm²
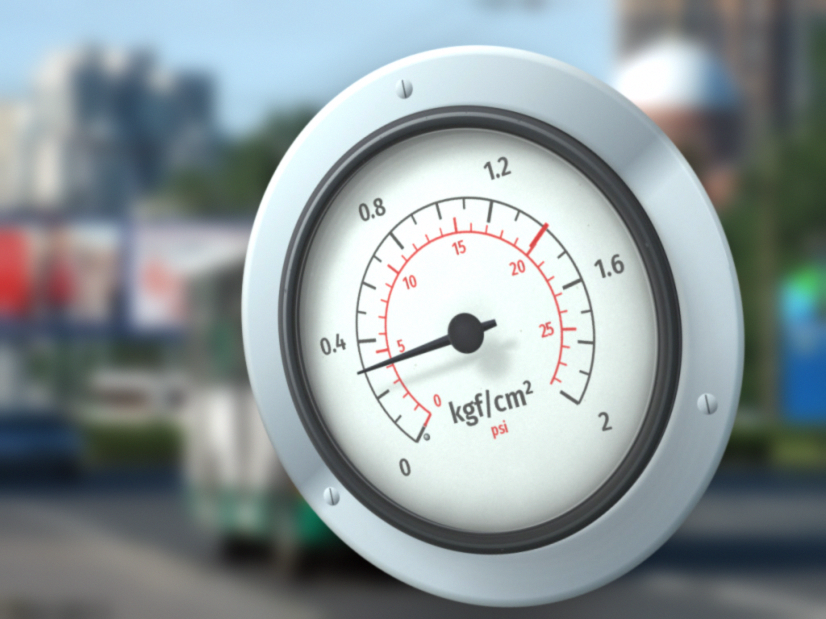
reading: 0.3 kg/cm²
